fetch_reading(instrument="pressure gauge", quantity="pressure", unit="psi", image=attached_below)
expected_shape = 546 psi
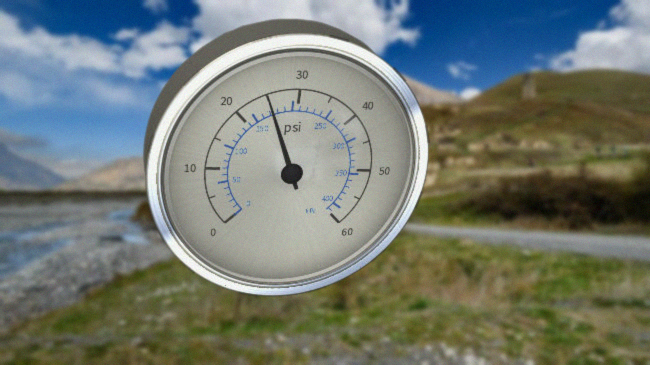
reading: 25 psi
